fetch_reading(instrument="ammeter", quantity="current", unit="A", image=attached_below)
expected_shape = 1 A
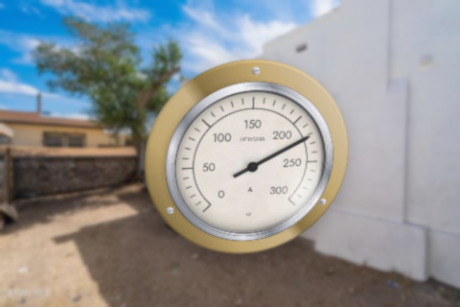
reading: 220 A
